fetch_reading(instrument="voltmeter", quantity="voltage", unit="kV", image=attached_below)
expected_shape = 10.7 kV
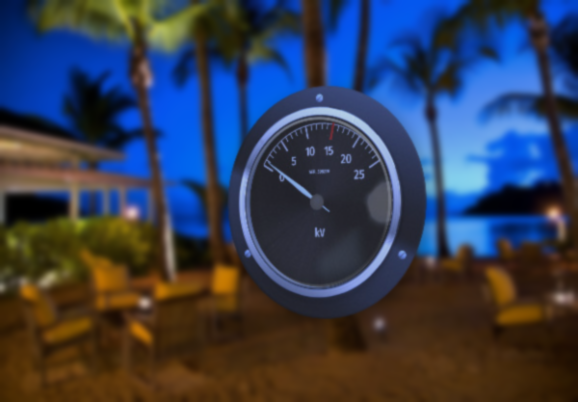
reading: 1 kV
